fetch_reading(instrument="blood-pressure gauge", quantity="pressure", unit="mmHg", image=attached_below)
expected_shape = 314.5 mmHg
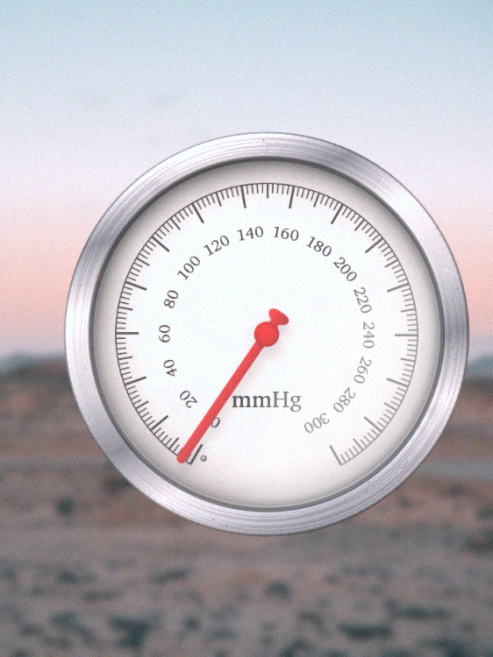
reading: 4 mmHg
